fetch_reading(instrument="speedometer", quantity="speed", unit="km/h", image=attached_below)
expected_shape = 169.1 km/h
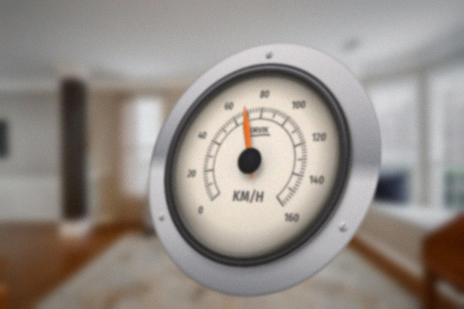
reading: 70 km/h
